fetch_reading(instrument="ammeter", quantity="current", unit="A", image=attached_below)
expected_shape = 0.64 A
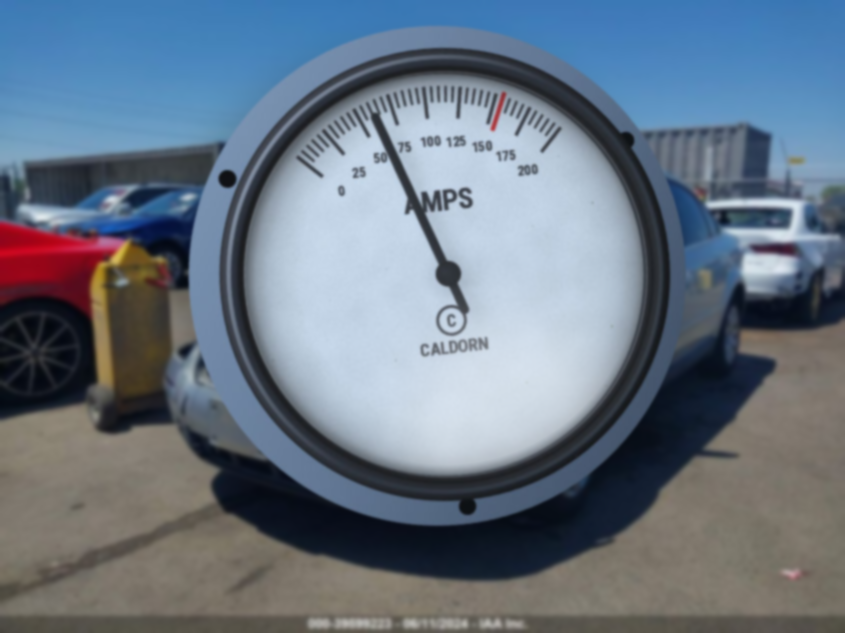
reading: 60 A
